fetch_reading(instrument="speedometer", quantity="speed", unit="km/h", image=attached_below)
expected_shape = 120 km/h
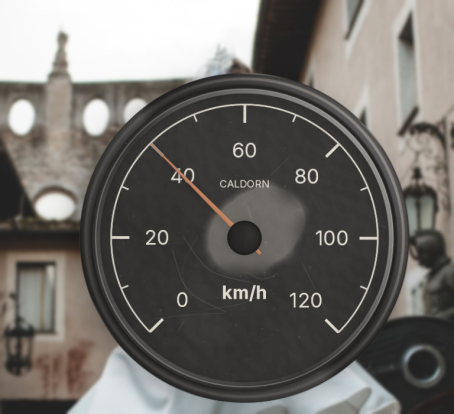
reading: 40 km/h
